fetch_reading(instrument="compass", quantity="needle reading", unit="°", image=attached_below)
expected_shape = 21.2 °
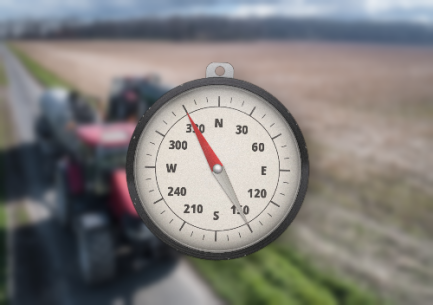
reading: 330 °
